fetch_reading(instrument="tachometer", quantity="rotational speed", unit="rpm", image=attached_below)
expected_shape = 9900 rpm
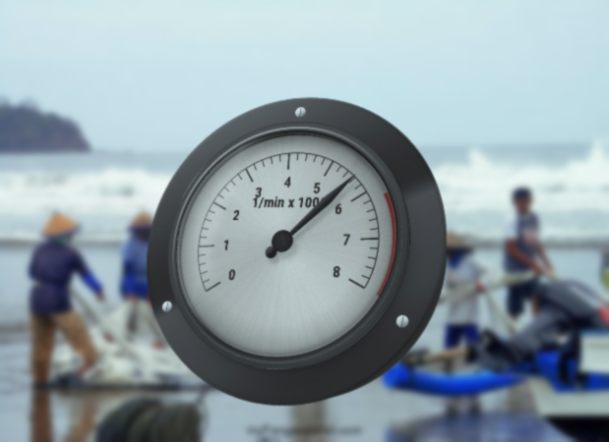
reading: 5600 rpm
